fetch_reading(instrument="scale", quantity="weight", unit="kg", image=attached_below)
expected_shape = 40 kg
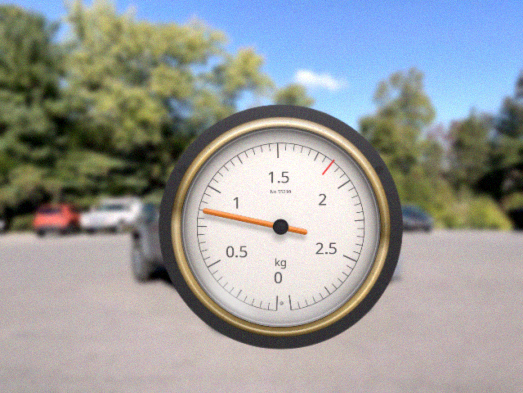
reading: 0.85 kg
